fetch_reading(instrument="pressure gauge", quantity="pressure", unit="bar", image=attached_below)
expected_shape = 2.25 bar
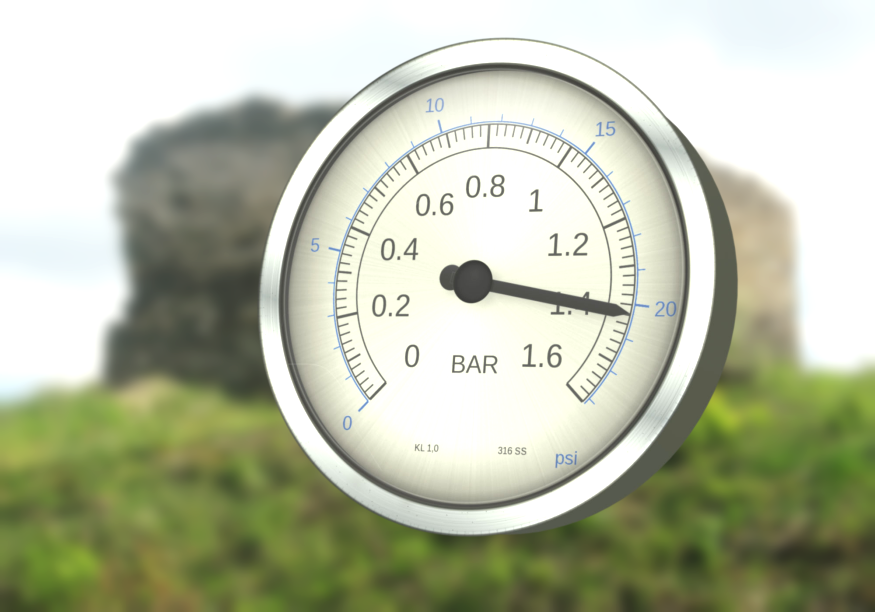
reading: 1.4 bar
